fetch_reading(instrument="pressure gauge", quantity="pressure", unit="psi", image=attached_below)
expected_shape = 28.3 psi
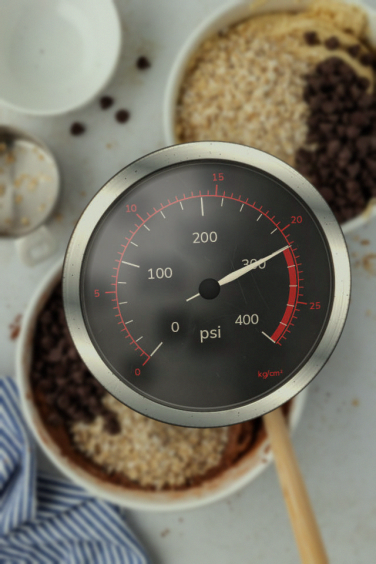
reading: 300 psi
